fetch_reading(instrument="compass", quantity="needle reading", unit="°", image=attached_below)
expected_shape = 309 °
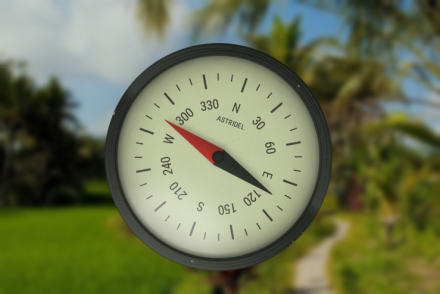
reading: 285 °
